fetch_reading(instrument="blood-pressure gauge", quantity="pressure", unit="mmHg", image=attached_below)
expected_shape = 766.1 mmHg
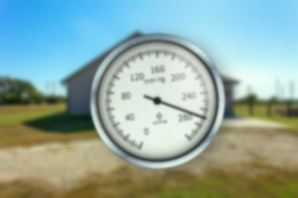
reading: 270 mmHg
